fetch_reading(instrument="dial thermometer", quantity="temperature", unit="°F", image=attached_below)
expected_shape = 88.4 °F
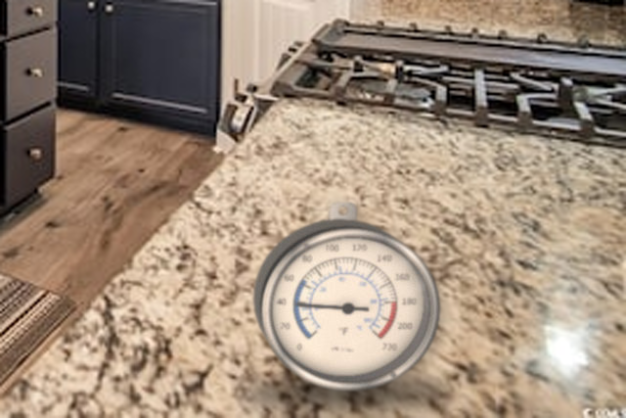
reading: 40 °F
